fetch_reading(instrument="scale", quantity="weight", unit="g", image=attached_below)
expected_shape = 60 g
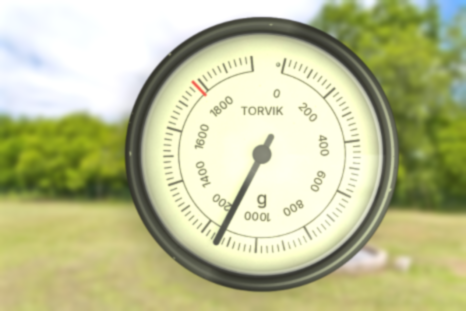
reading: 1140 g
